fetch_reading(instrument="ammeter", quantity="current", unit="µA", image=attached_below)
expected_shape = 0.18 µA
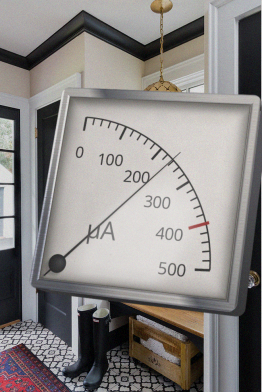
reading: 240 µA
